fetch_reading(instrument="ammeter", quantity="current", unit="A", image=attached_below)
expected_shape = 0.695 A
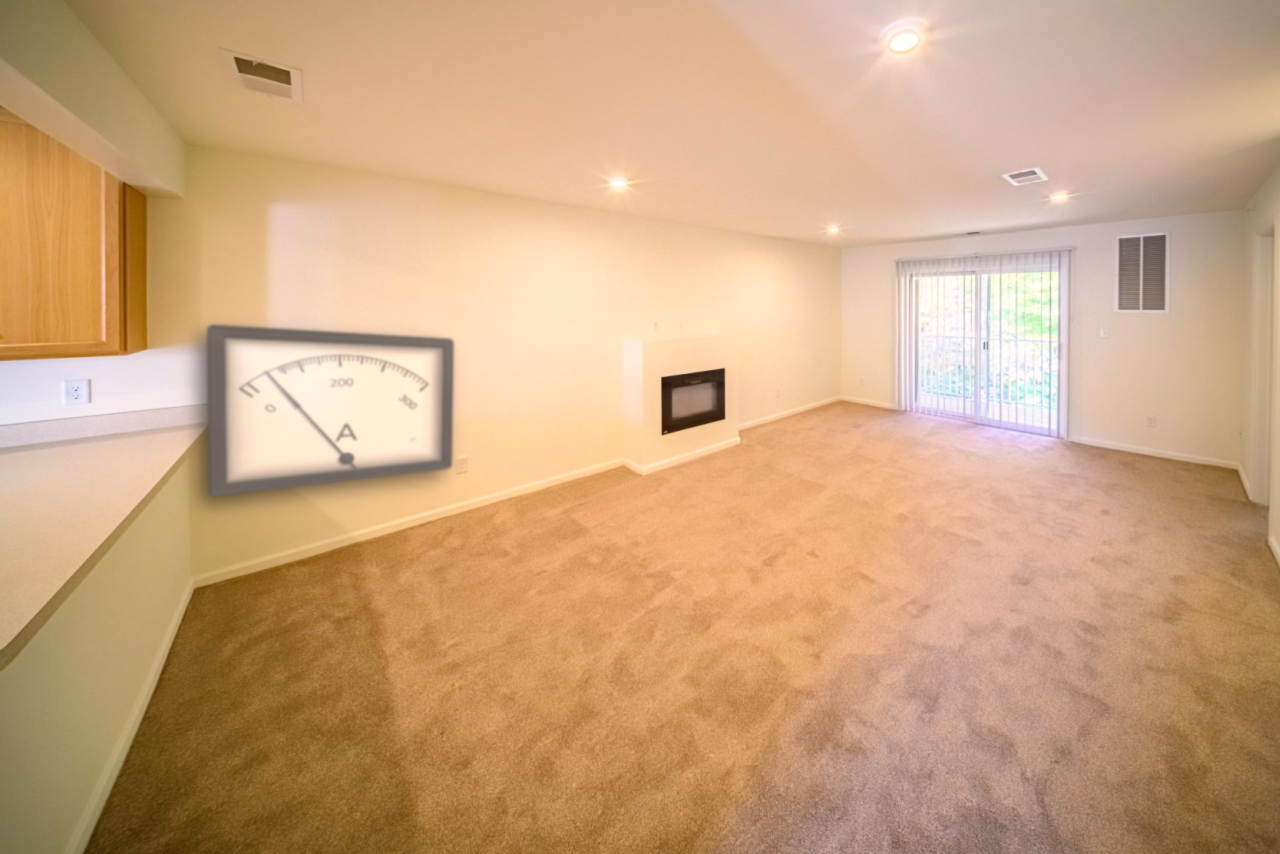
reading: 100 A
